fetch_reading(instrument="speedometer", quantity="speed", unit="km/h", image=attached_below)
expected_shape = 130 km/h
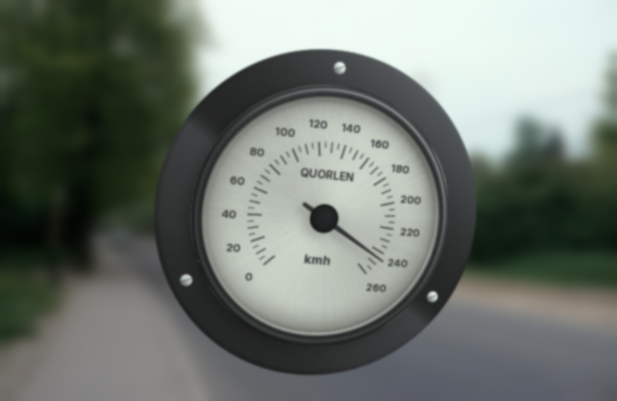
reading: 245 km/h
